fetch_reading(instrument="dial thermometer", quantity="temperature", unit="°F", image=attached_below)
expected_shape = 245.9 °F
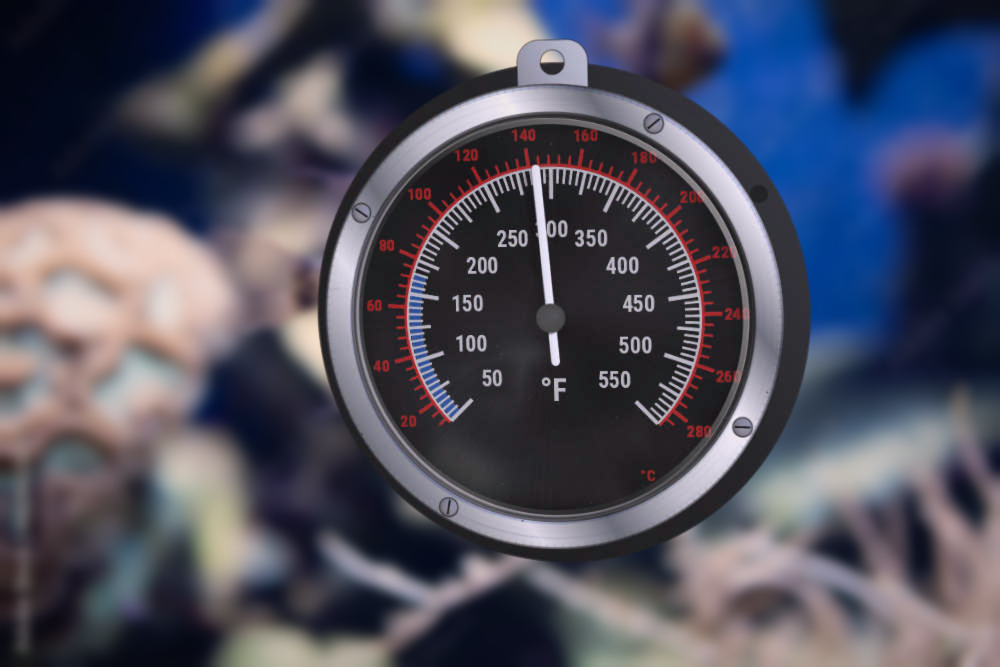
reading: 290 °F
